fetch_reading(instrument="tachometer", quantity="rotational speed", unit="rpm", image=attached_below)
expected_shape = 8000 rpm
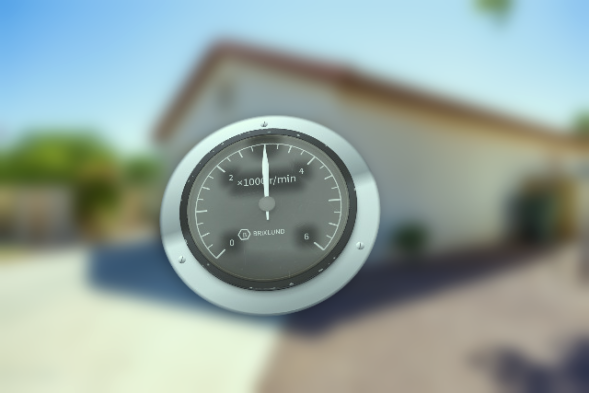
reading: 3000 rpm
